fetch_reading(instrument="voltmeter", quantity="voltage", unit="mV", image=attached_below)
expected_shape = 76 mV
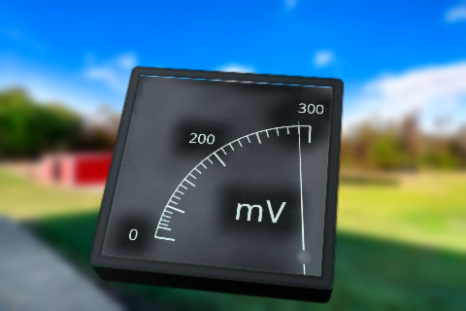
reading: 290 mV
